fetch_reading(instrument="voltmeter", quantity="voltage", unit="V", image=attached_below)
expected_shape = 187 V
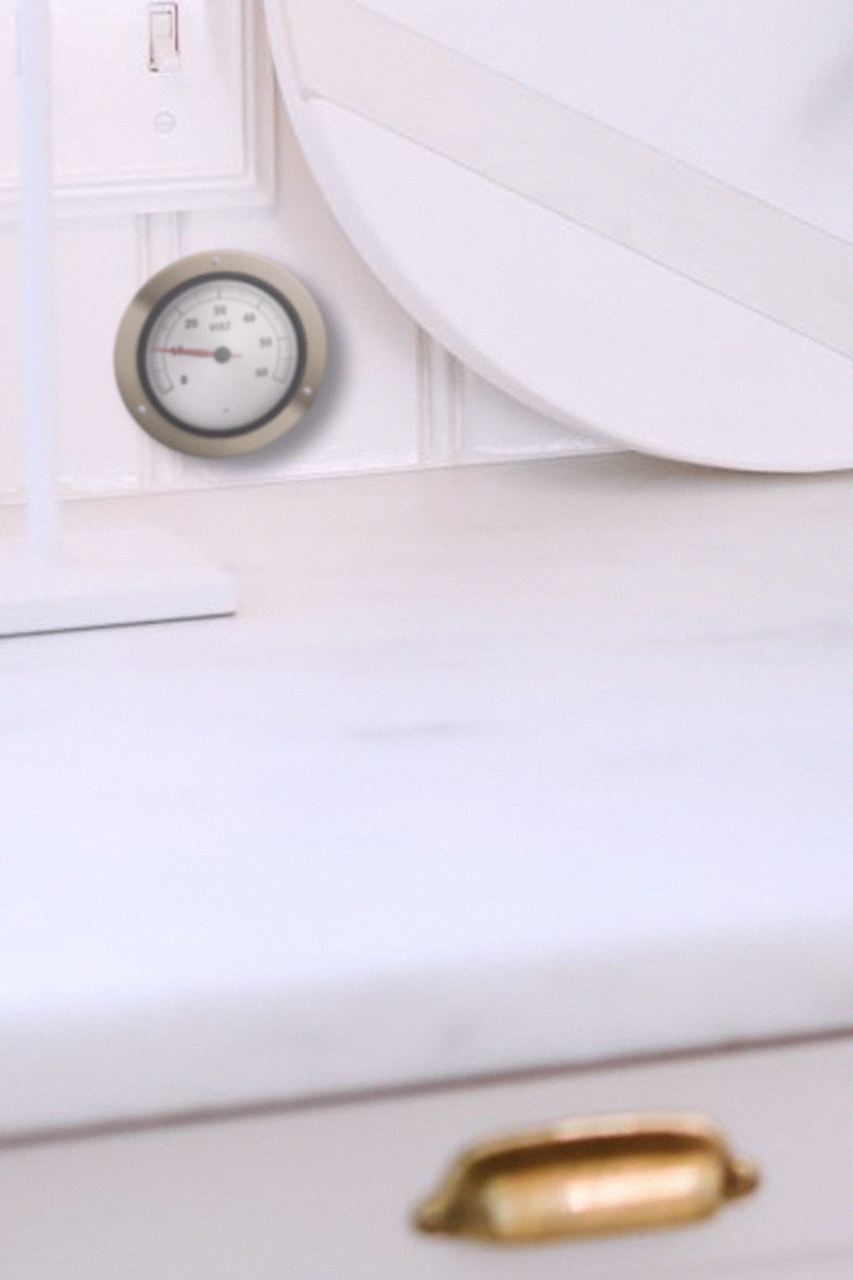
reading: 10 V
